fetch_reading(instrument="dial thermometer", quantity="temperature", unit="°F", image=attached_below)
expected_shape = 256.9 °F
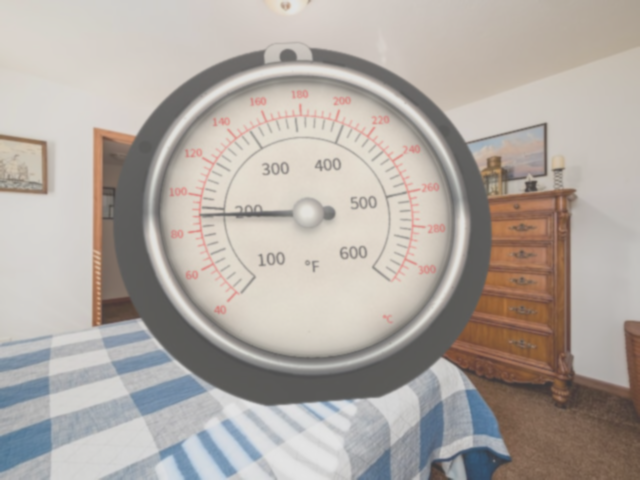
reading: 190 °F
